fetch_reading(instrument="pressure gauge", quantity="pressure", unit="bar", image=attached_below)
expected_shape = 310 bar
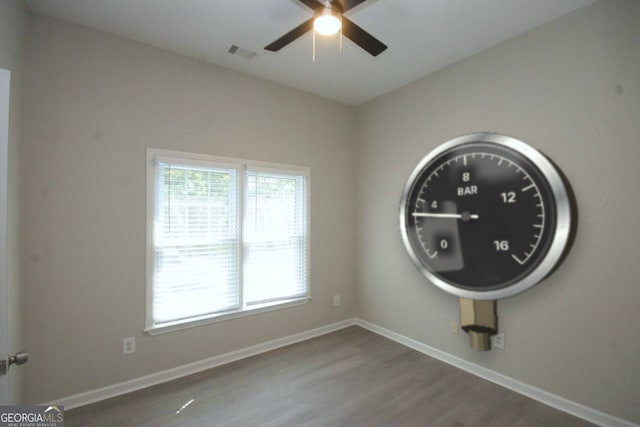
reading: 3 bar
